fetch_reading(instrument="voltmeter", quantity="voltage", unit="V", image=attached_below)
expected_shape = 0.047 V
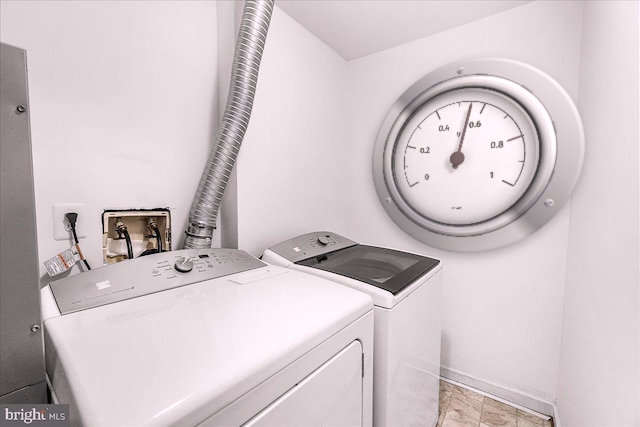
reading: 0.55 V
